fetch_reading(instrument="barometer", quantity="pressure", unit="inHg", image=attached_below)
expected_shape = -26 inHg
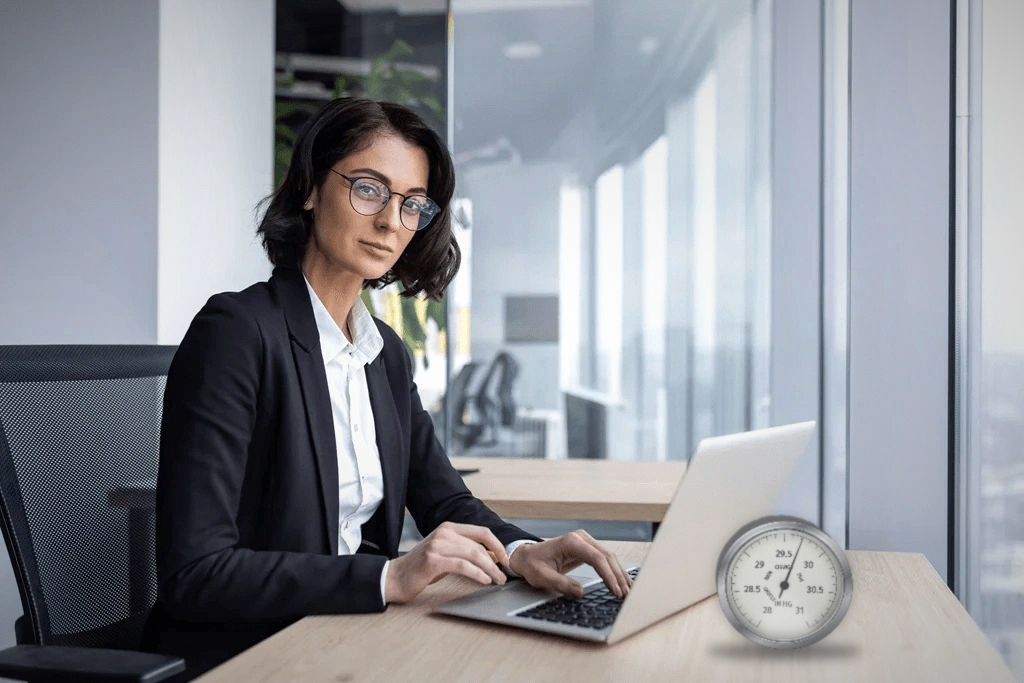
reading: 29.7 inHg
